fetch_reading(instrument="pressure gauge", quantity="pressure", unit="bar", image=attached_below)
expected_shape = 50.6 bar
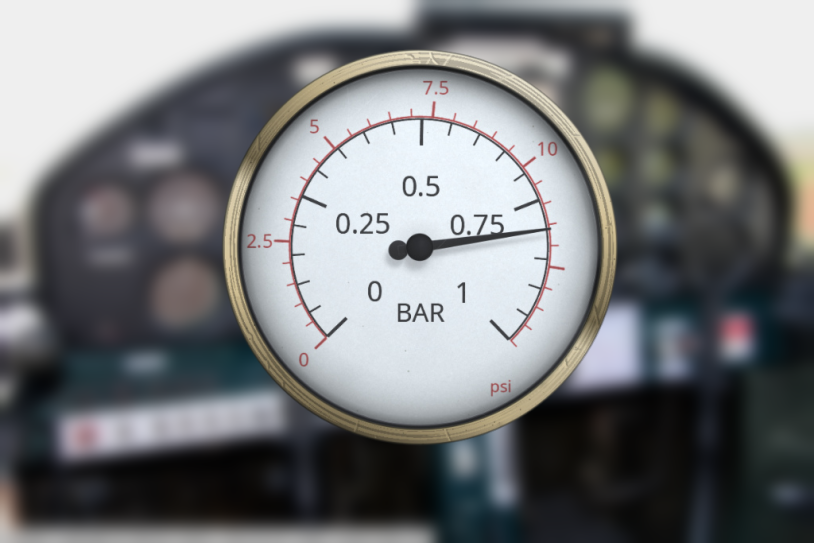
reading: 0.8 bar
